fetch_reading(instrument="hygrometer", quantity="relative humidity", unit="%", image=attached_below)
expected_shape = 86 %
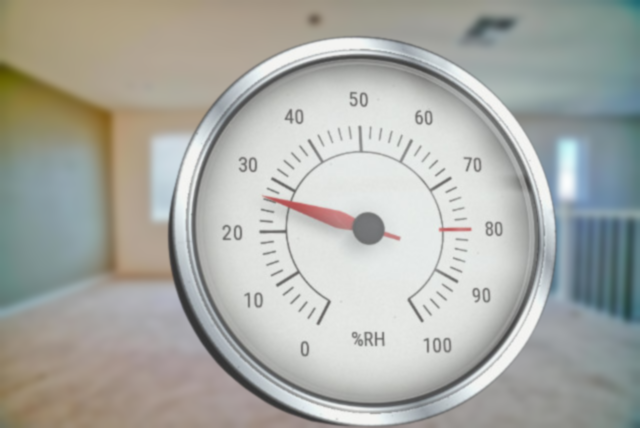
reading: 26 %
